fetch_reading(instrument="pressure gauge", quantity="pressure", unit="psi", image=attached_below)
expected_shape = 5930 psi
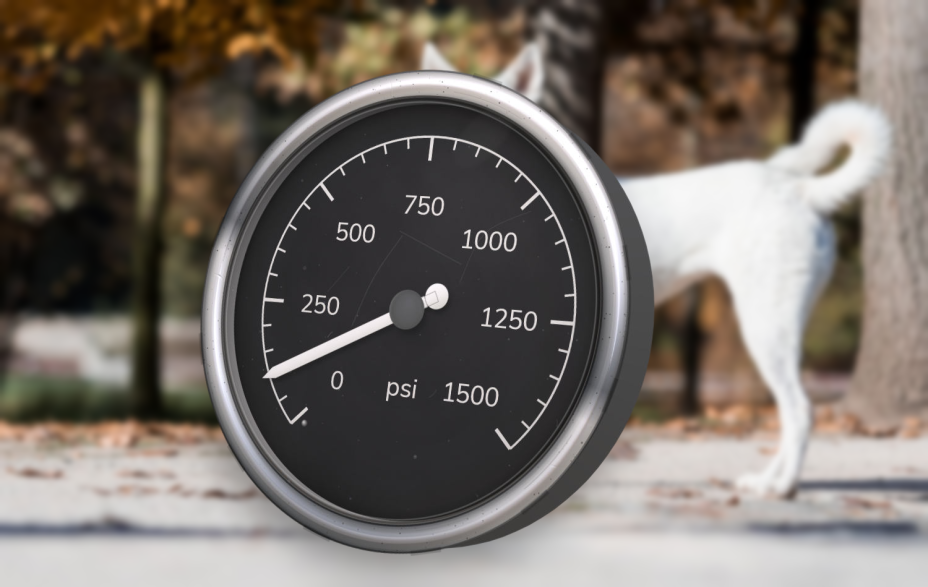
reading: 100 psi
